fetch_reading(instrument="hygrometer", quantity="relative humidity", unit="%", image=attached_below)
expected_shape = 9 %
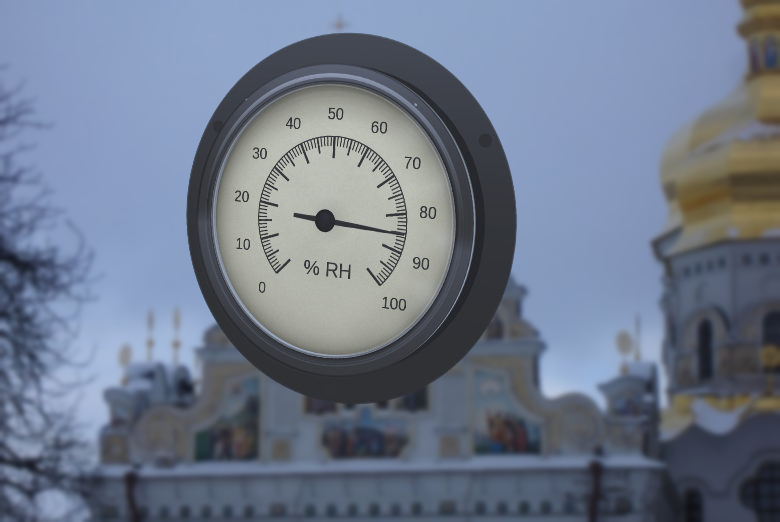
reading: 85 %
